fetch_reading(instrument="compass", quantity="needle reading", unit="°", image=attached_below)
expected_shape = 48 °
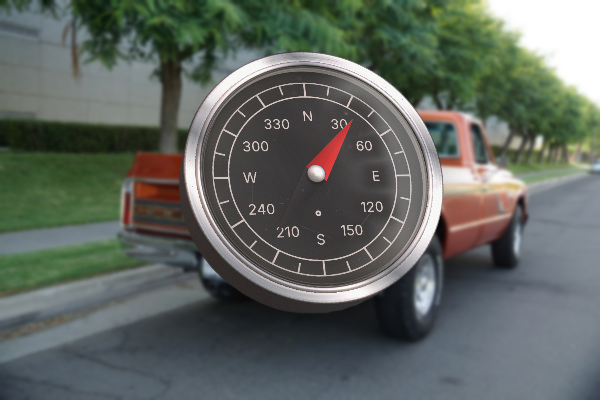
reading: 37.5 °
